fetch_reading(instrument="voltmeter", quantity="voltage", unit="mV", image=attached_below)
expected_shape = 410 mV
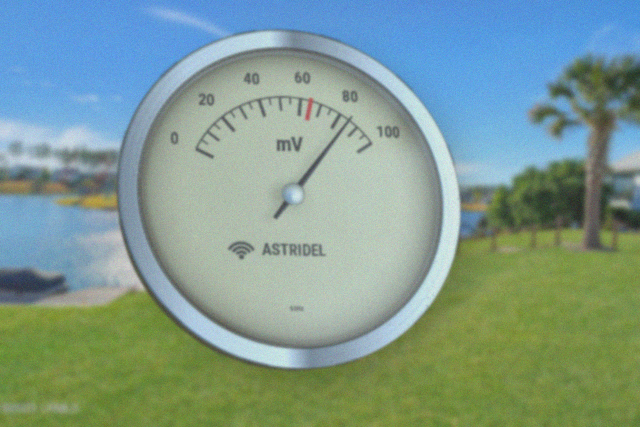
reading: 85 mV
